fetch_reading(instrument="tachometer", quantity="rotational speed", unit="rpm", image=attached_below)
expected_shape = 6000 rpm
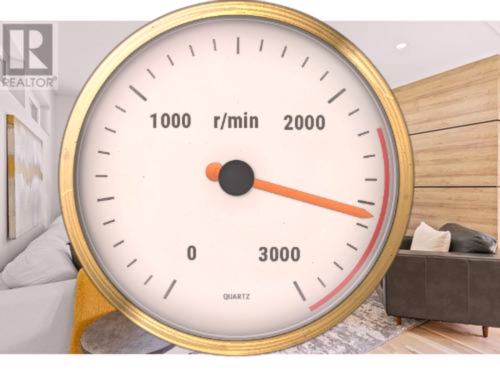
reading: 2550 rpm
